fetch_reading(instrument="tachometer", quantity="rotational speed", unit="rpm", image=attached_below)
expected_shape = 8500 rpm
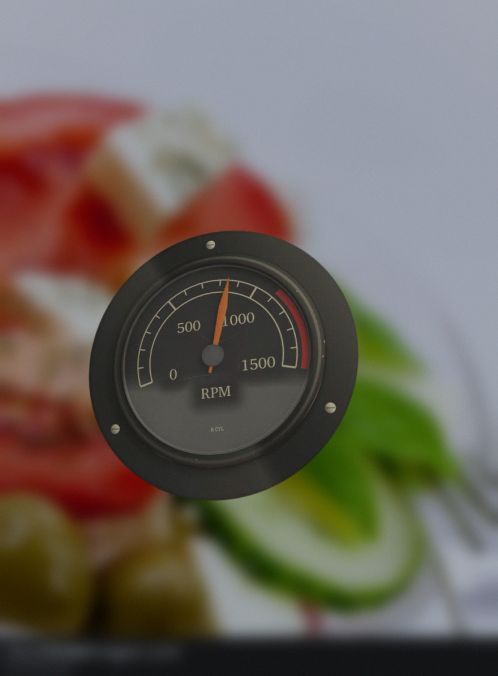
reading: 850 rpm
